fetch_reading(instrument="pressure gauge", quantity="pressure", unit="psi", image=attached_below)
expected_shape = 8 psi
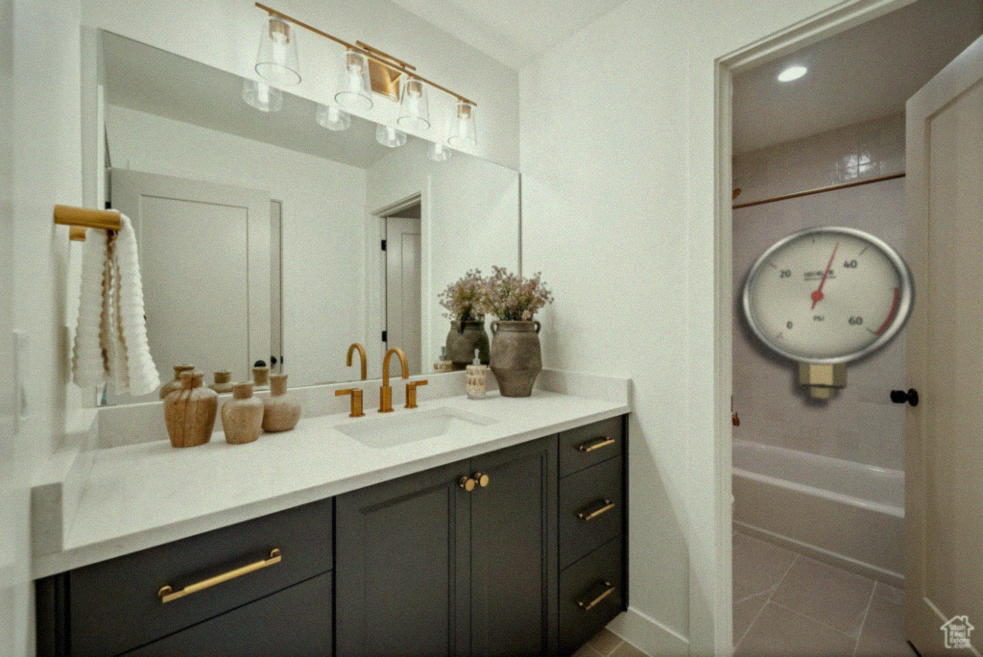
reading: 35 psi
